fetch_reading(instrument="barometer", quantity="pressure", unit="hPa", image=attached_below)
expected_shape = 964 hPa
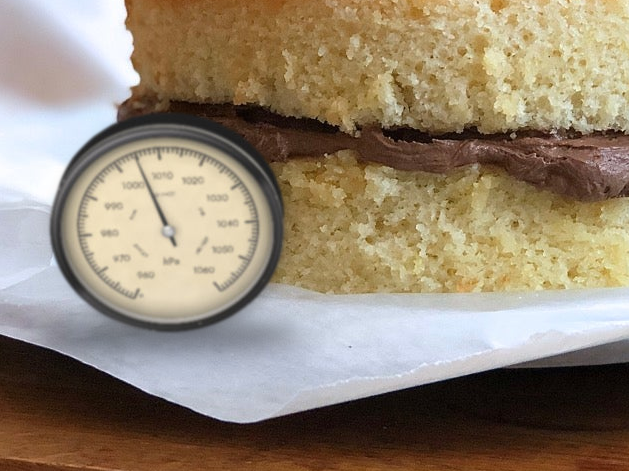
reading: 1005 hPa
